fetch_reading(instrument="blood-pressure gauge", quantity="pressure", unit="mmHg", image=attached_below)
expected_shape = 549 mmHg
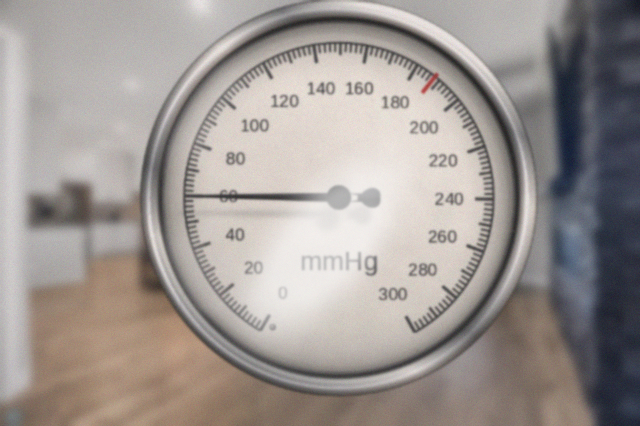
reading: 60 mmHg
